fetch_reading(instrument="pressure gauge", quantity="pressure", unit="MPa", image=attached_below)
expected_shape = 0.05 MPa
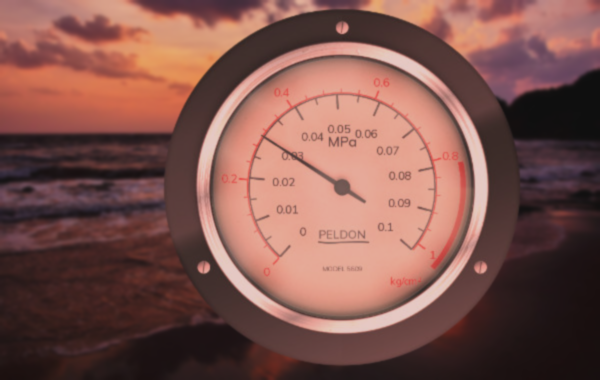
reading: 0.03 MPa
